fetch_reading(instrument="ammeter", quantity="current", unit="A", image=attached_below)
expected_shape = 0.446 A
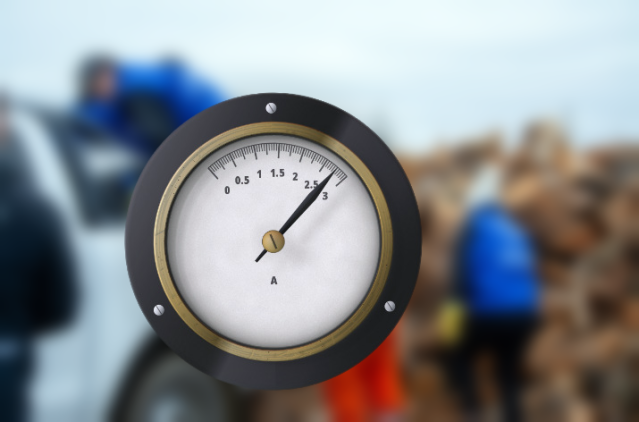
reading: 2.75 A
